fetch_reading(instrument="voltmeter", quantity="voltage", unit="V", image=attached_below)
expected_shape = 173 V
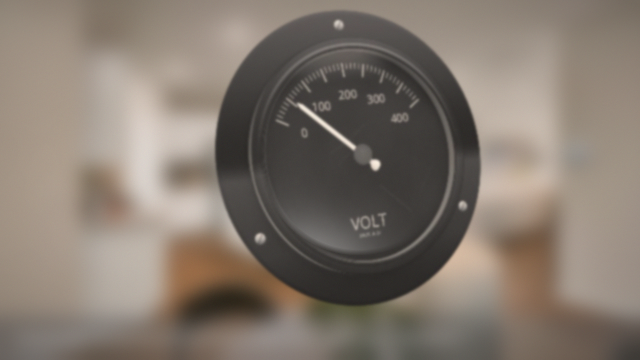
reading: 50 V
